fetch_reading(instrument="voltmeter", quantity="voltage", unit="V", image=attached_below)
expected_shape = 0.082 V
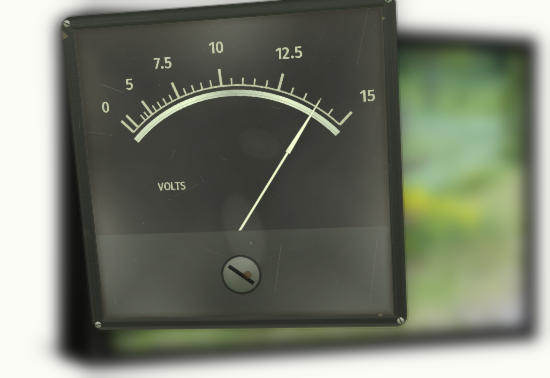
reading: 14 V
